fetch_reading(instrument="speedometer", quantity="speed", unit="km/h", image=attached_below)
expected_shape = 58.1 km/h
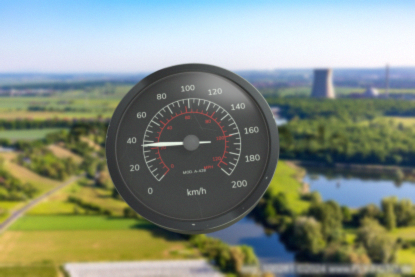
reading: 35 km/h
